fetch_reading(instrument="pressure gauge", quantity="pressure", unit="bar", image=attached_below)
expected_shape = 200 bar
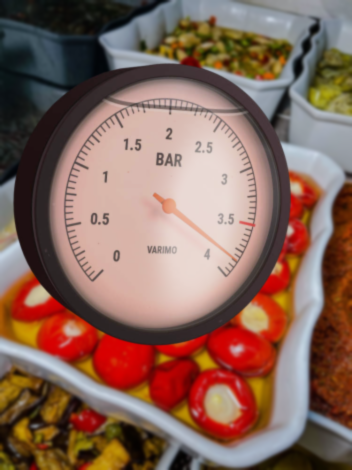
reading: 3.85 bar
